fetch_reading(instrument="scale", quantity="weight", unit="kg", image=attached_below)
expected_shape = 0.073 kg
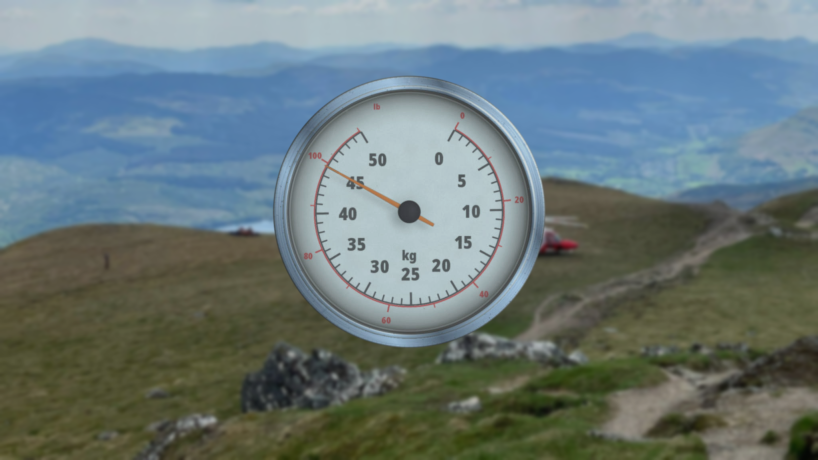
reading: 45 kg
